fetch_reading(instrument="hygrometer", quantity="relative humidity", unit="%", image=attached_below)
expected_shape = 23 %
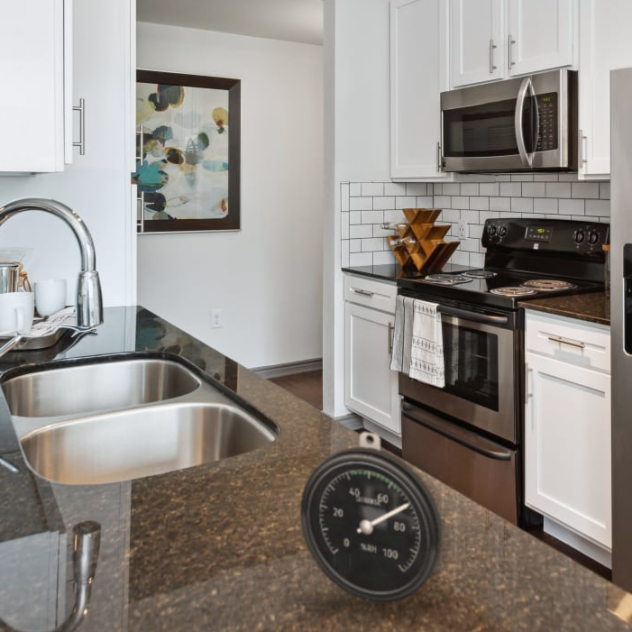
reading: 70 %
